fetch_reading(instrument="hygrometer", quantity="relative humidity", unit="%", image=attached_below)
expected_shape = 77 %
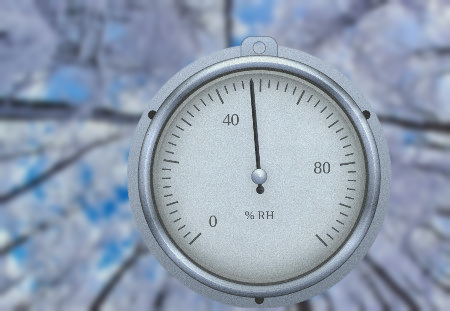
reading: 48 %
